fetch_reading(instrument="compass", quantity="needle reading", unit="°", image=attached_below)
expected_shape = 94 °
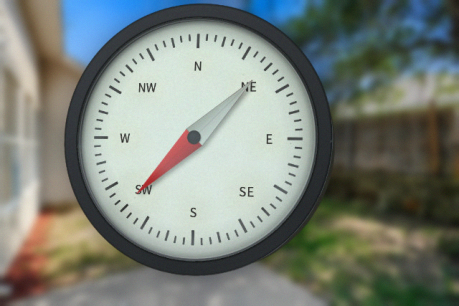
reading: 225 °
